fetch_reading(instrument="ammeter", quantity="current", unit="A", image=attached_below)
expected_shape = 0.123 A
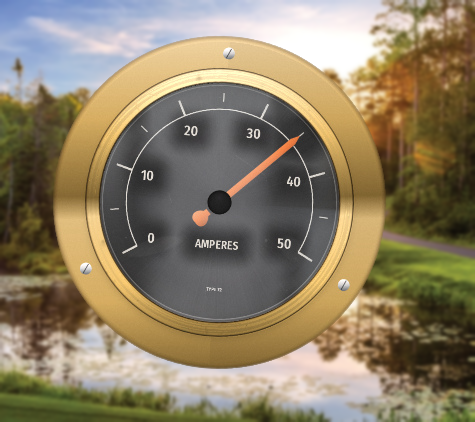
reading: 35 A
